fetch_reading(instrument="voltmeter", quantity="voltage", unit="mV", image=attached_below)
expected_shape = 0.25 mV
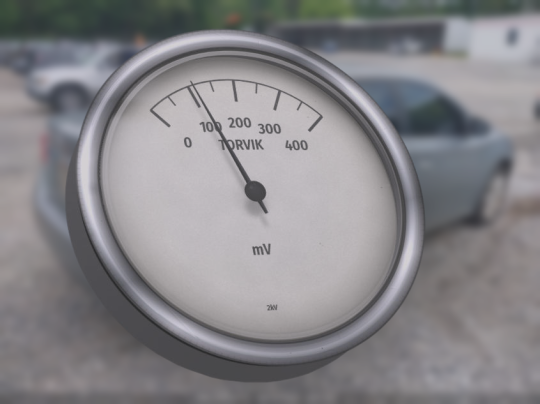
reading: 100 mV
